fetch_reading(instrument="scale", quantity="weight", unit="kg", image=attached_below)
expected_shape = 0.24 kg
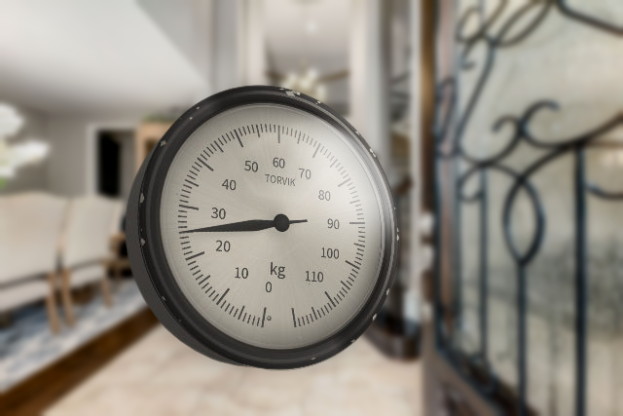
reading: 25 kg
